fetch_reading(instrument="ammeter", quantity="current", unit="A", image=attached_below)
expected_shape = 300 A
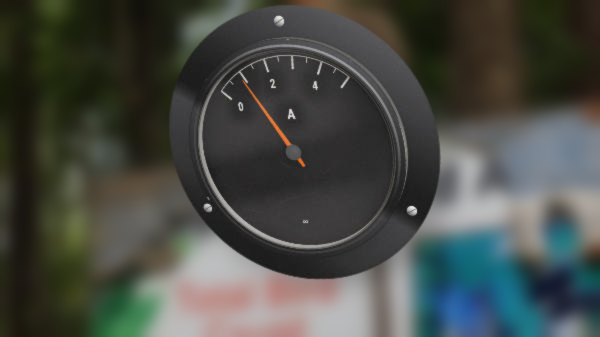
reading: 1 A
